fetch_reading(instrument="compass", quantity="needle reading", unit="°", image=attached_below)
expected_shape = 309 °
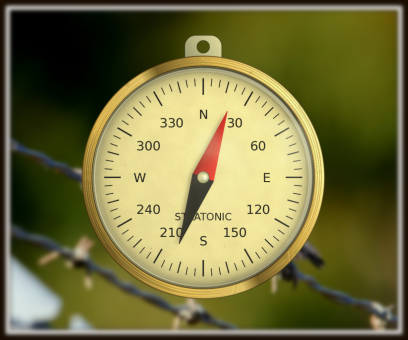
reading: 20 °
